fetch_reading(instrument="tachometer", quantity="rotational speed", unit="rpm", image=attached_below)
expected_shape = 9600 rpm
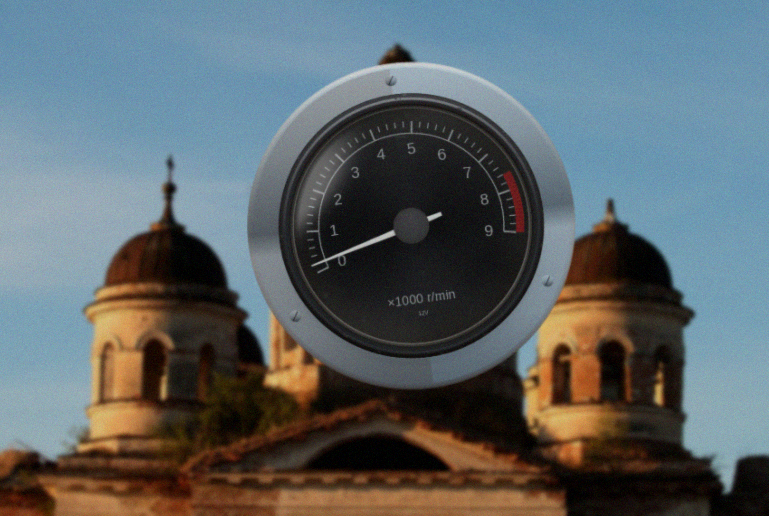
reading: 200 rpm
